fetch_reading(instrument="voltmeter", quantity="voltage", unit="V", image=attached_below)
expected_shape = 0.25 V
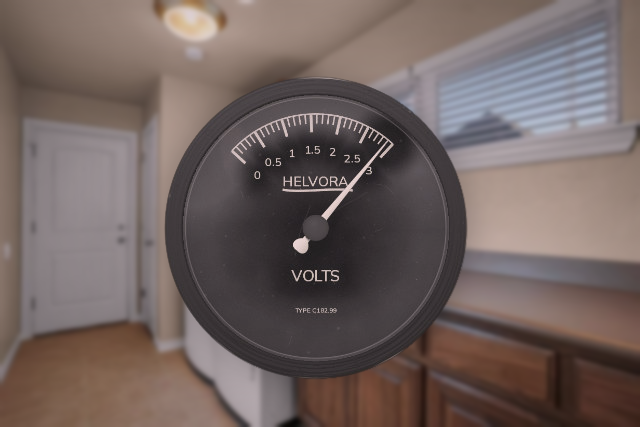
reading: 2.9 V
